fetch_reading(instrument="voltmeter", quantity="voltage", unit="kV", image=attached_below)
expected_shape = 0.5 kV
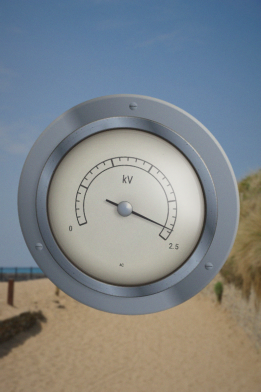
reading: 2.35 kV
